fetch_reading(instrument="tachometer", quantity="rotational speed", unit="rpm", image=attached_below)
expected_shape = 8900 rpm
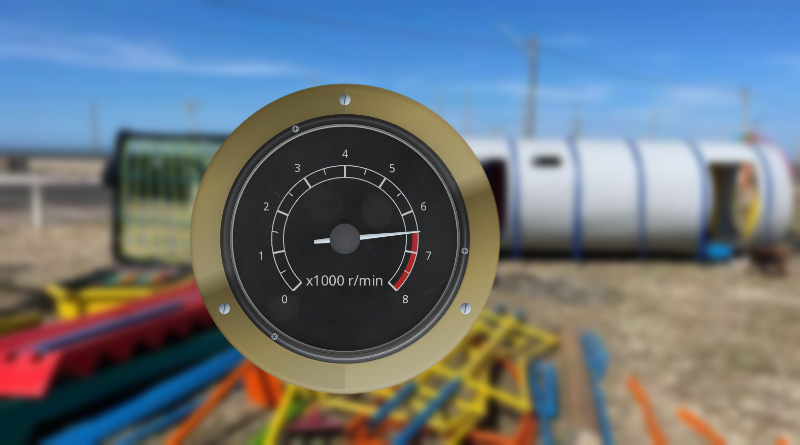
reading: 6500 rpm
